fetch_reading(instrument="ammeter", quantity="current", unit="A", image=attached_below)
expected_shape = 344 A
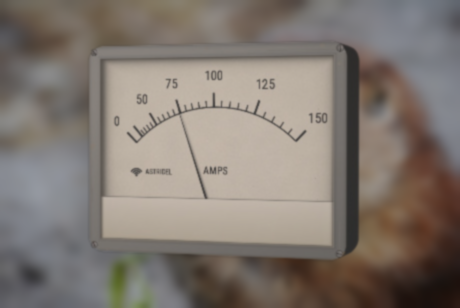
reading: 75 A
